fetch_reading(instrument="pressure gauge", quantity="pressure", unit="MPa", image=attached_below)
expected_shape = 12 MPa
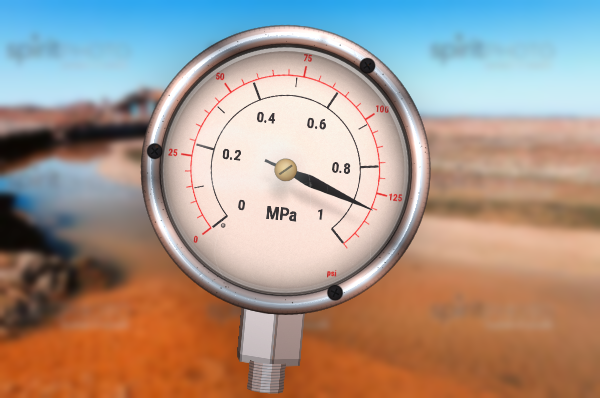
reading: 0.9 MPa
